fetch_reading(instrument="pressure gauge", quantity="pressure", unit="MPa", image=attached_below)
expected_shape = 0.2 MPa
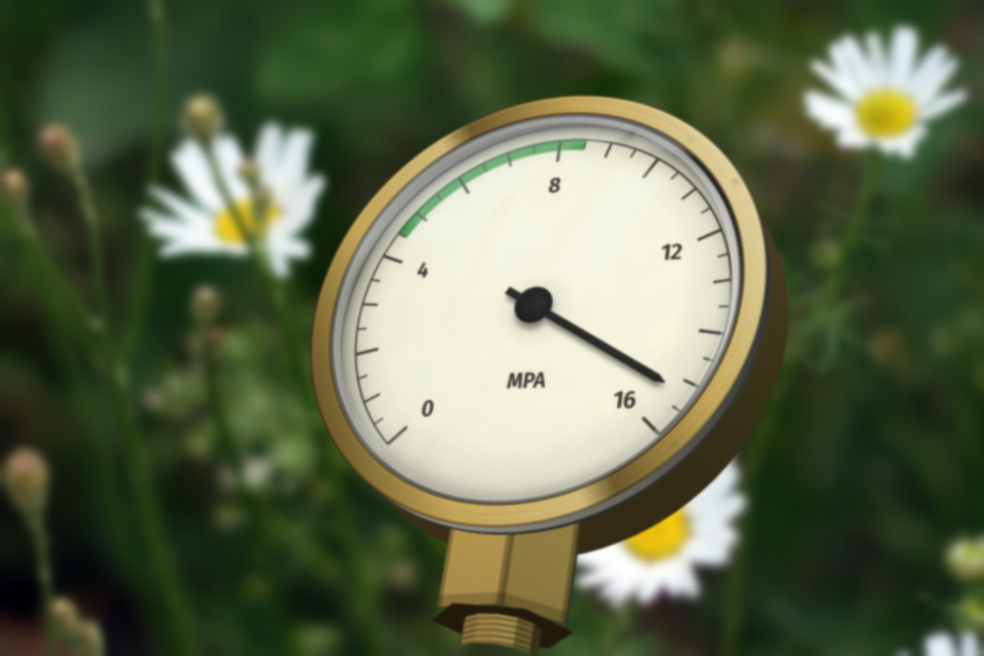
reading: 15.25 MPa
